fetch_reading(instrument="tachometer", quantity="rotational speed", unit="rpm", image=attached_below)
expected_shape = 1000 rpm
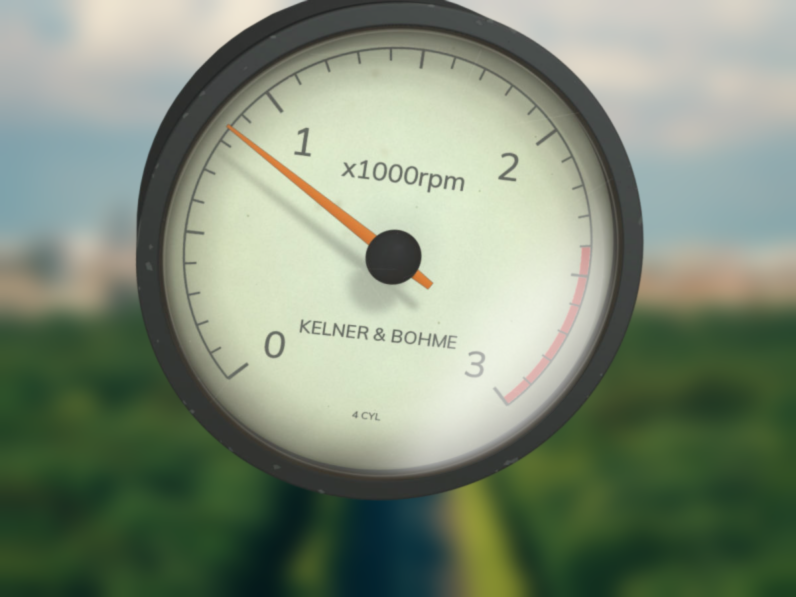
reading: 850 rpm
